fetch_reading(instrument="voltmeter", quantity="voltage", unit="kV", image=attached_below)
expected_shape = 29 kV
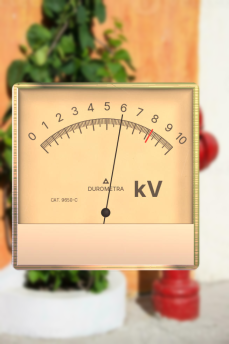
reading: 6 kV
